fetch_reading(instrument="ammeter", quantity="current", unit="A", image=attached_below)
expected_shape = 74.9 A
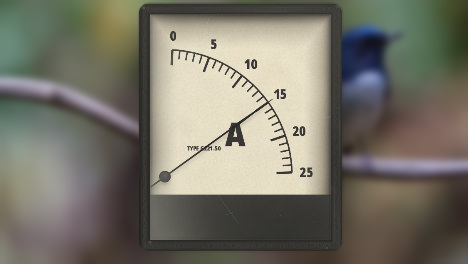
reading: 15 A
